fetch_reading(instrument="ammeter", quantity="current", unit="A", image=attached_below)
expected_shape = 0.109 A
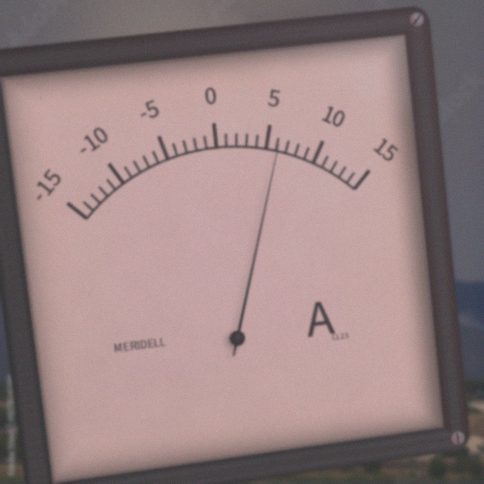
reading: 6 A
